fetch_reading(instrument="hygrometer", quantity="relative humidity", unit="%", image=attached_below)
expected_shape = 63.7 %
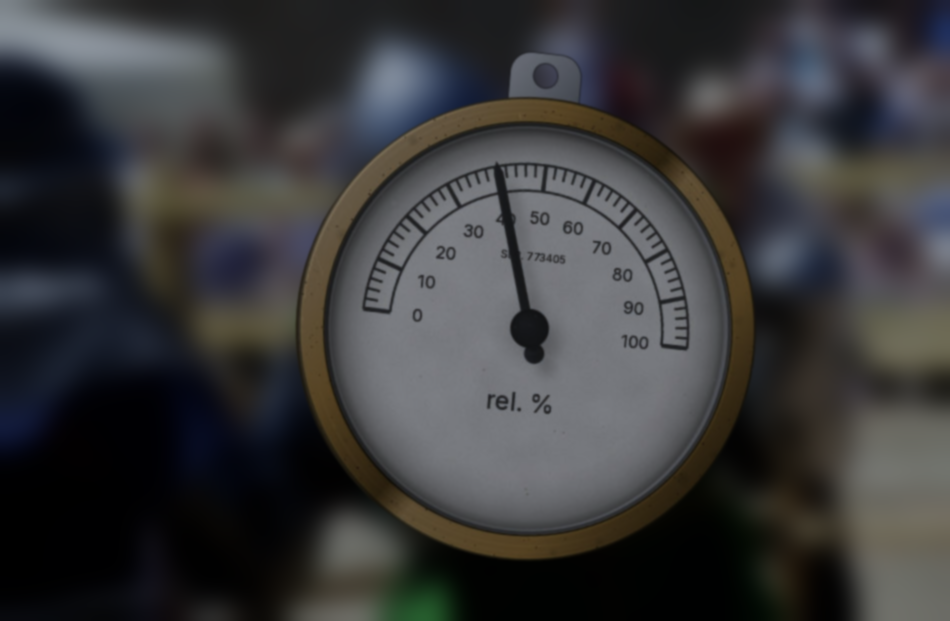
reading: 40 %
